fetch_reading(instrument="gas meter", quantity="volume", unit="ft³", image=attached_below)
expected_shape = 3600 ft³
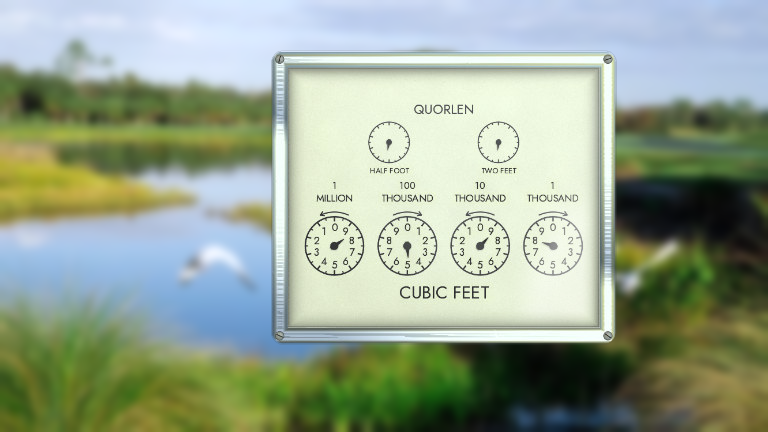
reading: 848800 ft³
